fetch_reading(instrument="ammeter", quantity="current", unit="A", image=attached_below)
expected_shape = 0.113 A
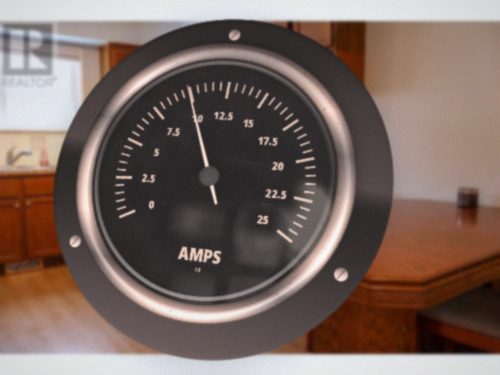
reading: 10 A
